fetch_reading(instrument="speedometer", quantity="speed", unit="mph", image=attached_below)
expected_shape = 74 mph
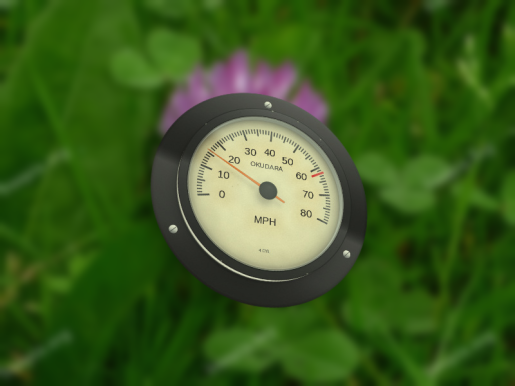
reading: 15 mph
